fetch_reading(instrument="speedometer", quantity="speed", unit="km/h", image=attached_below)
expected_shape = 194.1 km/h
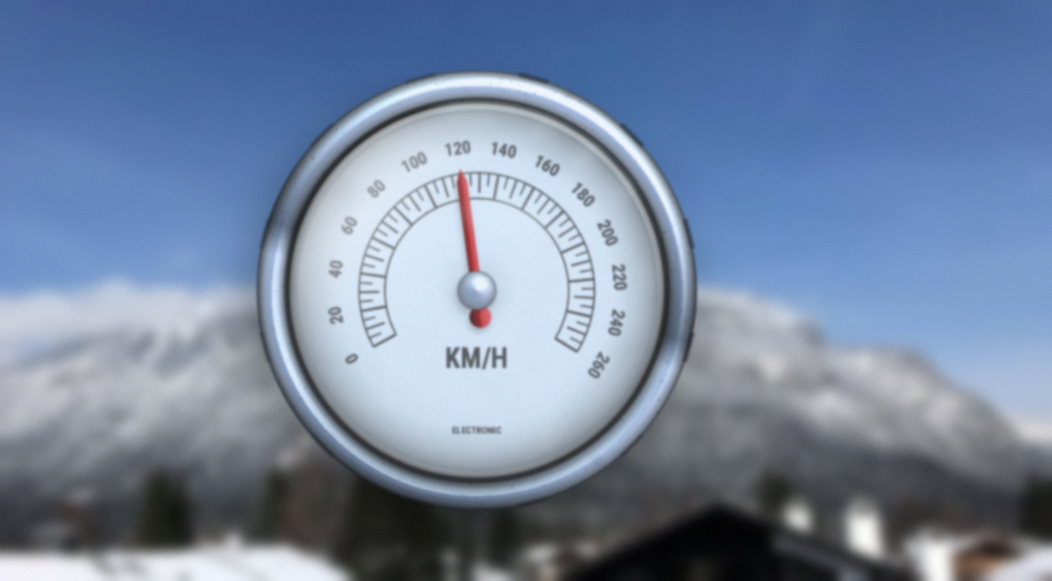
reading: 120 km/h
